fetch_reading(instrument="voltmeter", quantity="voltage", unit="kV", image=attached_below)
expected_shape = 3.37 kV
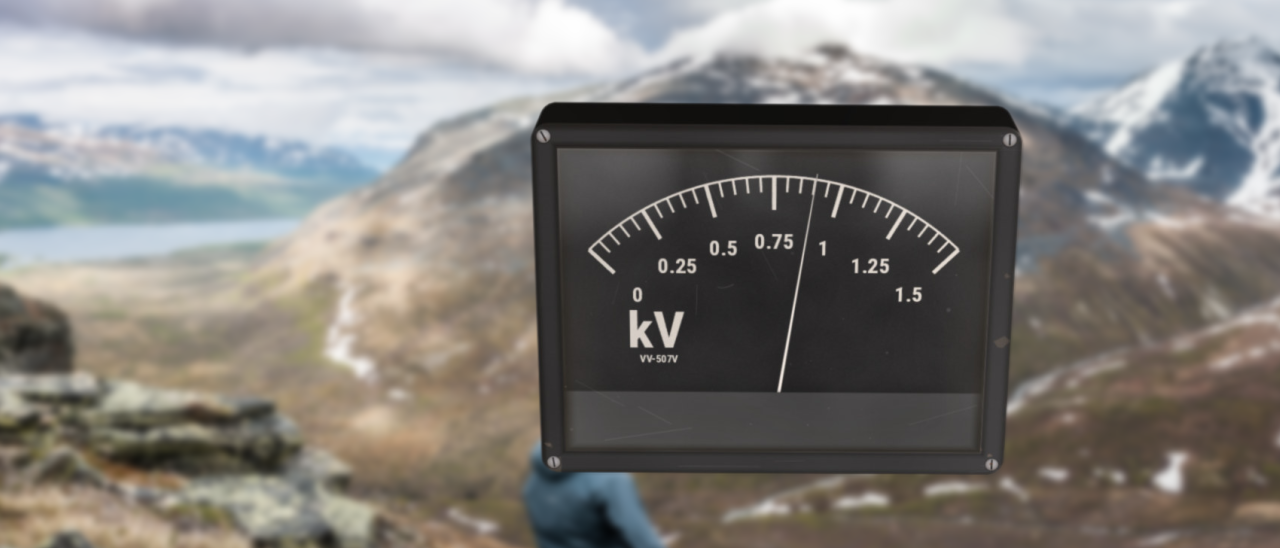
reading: 0.9 kV
